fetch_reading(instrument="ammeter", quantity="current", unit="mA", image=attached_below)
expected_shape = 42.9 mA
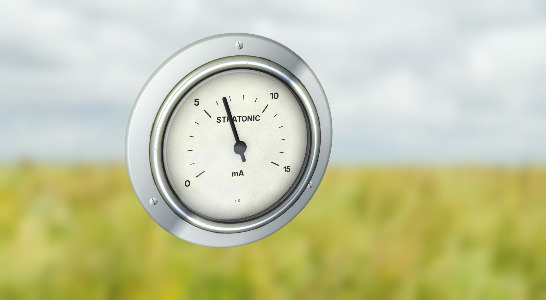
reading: 6.5 mA
